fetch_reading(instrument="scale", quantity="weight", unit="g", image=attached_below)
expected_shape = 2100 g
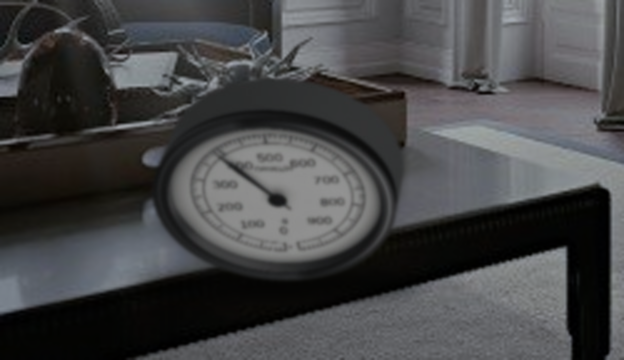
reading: 400 g
